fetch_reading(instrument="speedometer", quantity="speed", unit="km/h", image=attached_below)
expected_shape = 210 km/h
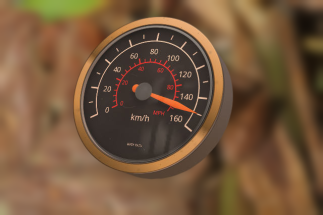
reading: 150 km/h
